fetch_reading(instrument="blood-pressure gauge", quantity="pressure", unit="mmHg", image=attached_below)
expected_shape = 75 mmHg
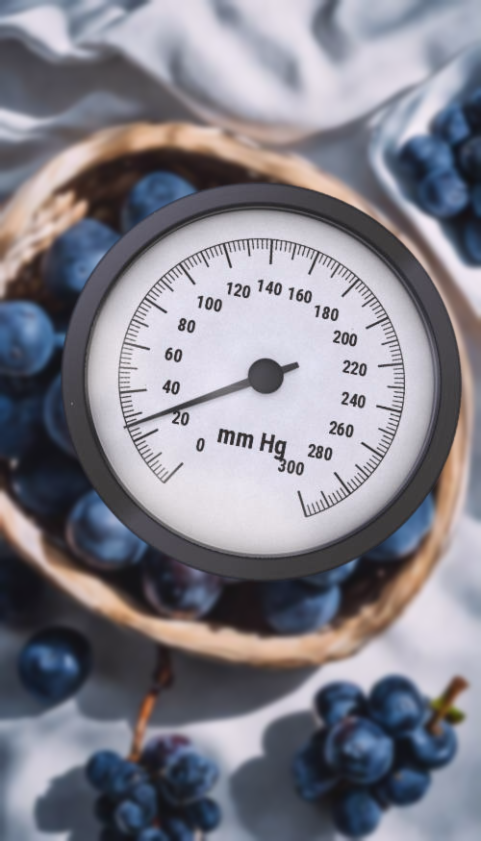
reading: 26 mmHg
